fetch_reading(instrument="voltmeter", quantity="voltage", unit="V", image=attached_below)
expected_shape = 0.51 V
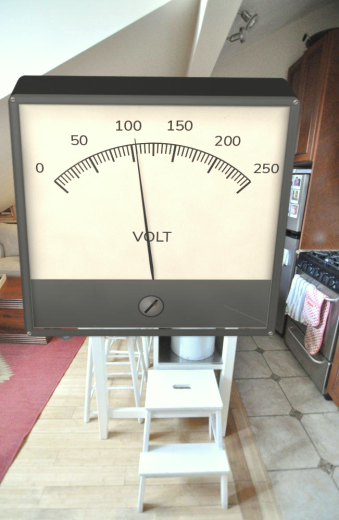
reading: 105 V
